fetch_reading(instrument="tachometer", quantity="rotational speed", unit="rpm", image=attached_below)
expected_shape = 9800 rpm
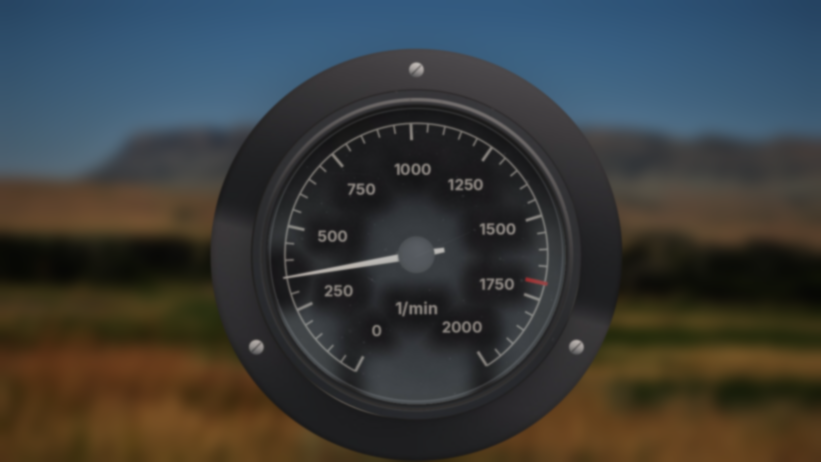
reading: 350 rpm
